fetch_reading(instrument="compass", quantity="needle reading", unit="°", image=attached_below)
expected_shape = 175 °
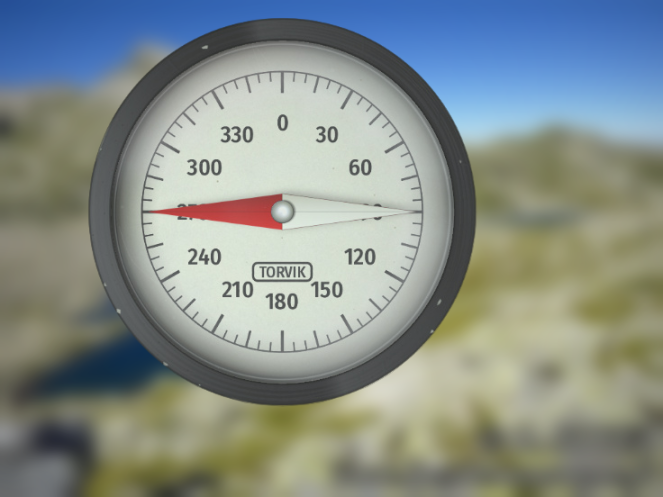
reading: 270 °
